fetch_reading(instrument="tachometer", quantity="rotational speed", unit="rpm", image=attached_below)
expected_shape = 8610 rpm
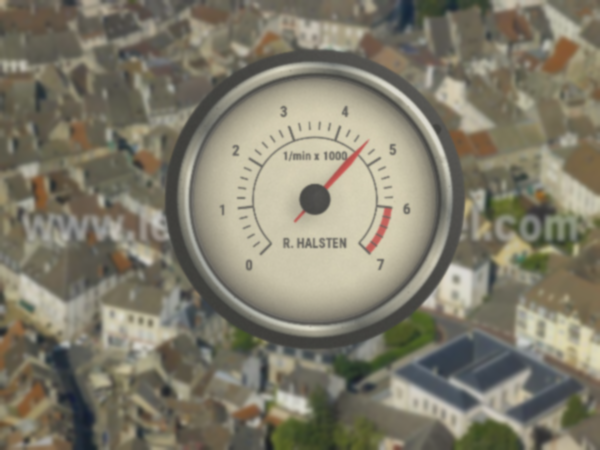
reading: 4600 rpm
